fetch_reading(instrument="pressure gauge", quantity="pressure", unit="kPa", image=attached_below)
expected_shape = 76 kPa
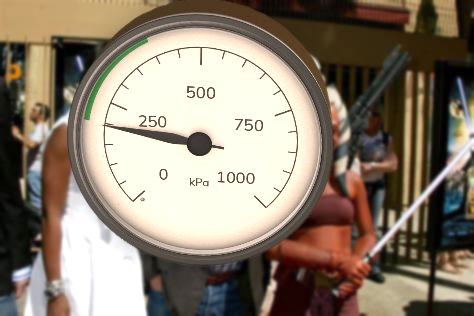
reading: 200 kPa
